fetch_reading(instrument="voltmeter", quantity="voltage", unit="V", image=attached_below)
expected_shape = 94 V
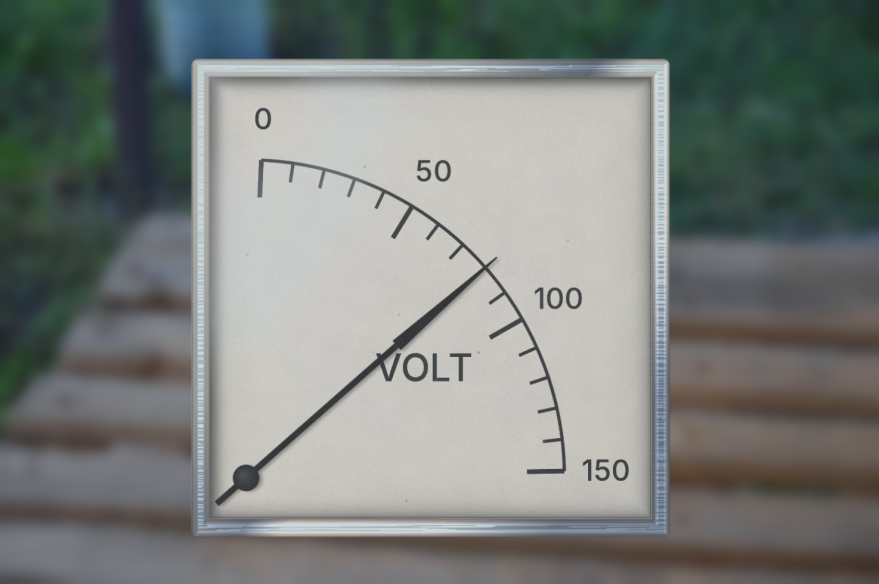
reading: 80 V
